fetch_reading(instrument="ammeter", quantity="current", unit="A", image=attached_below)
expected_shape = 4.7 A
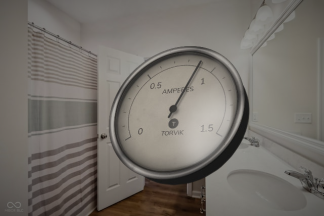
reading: 0.9 A
